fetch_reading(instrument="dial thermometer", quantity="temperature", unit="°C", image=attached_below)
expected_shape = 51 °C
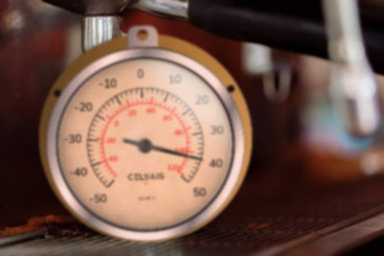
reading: 40 °C
